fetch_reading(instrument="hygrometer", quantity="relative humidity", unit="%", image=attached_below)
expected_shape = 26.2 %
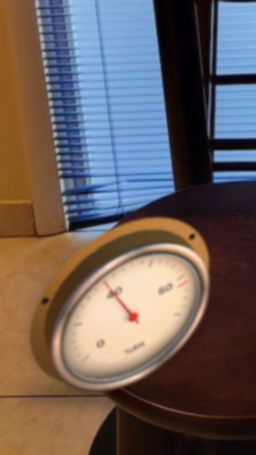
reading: 40 %
